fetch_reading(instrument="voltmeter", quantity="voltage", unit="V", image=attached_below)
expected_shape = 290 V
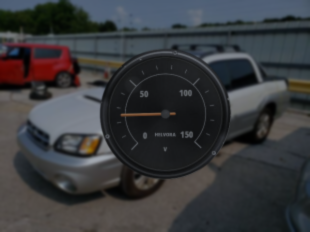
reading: 25 V
